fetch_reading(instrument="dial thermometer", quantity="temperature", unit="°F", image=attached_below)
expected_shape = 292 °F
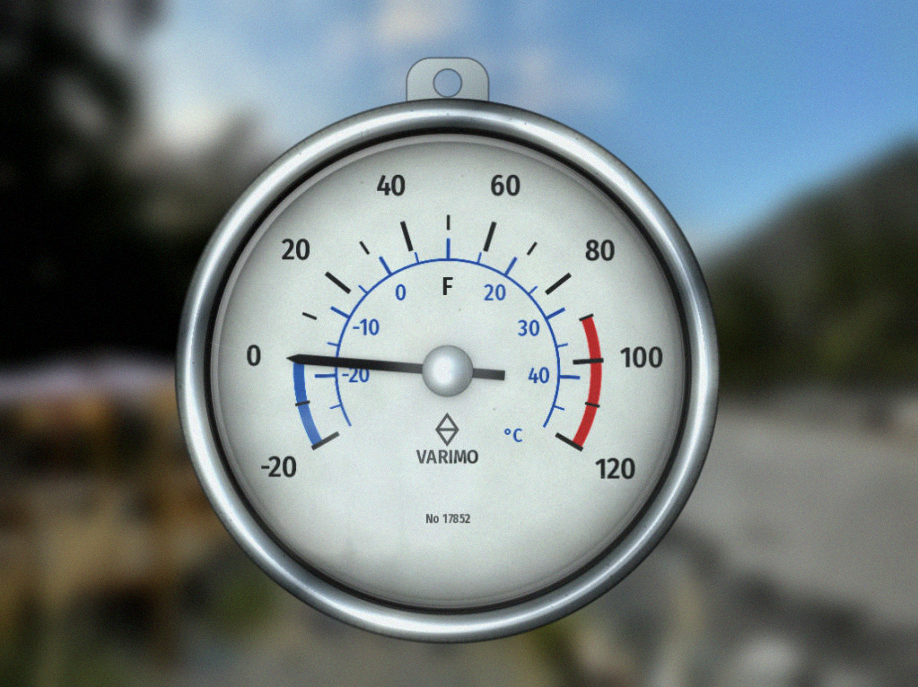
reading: 0 °F
